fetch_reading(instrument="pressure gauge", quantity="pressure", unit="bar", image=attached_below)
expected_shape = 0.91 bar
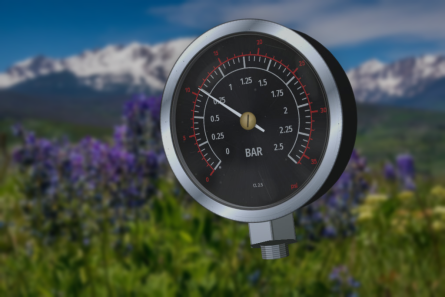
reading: 0.75 bar
